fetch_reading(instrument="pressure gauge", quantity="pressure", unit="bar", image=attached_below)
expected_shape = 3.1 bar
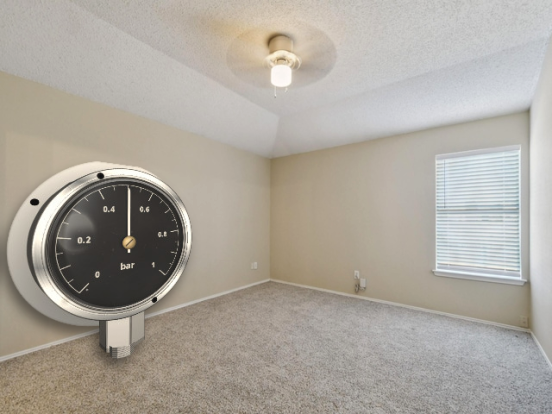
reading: 0.5 bar
